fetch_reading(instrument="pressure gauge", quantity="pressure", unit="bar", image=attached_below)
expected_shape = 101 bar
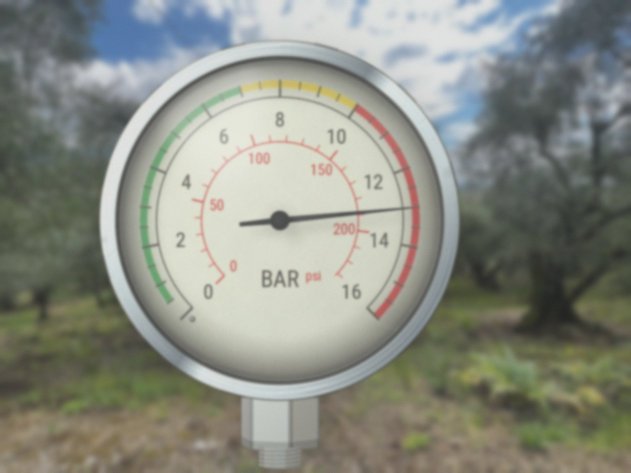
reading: 13 bar
